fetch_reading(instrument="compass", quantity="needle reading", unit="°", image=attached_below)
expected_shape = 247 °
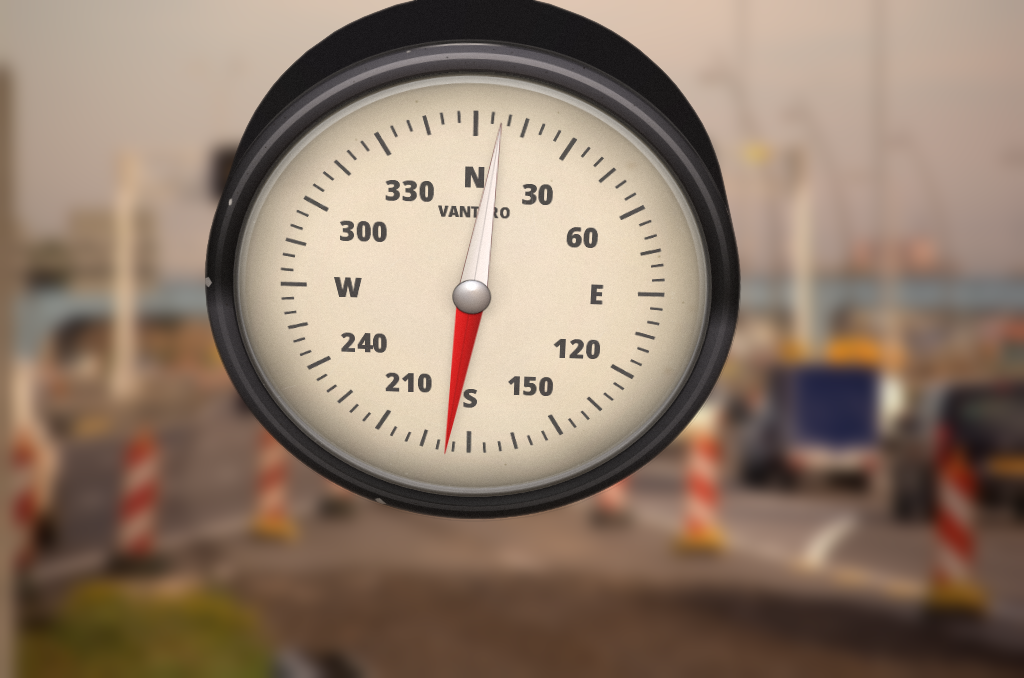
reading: 187.5 °
